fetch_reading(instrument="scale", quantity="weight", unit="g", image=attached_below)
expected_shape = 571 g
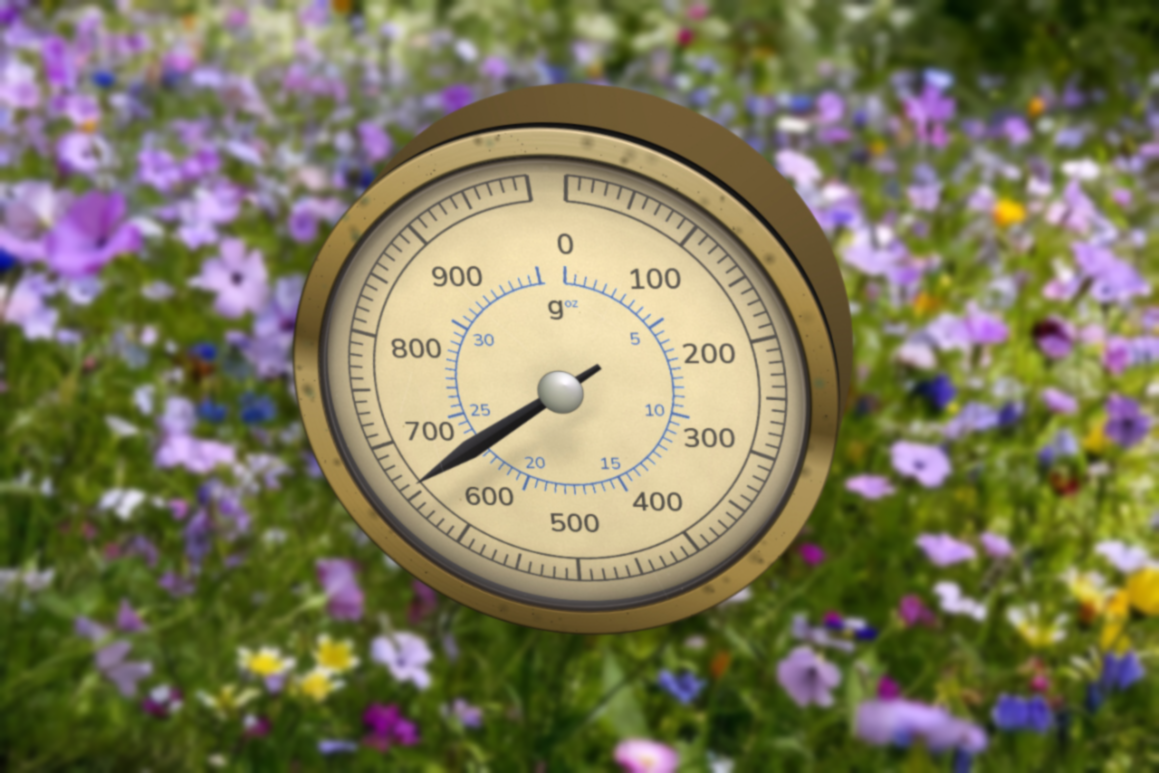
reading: 660 g
